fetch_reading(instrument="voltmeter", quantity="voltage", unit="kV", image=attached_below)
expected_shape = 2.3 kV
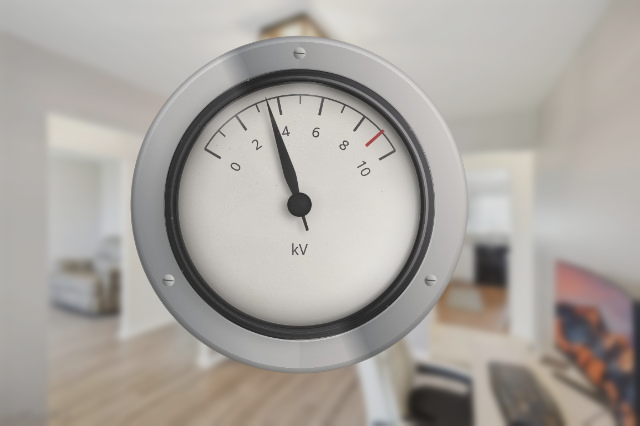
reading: 3.5 kV
